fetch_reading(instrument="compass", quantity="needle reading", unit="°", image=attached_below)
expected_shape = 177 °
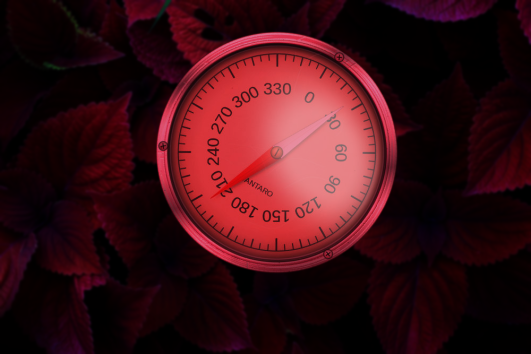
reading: 205 °
